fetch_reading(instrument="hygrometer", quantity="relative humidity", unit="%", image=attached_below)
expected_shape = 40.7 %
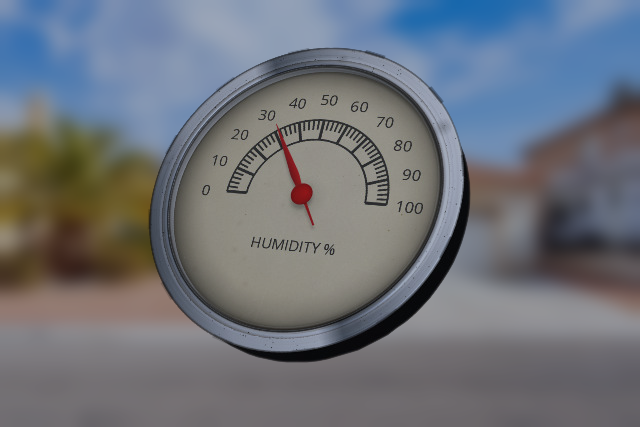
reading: 32 %
